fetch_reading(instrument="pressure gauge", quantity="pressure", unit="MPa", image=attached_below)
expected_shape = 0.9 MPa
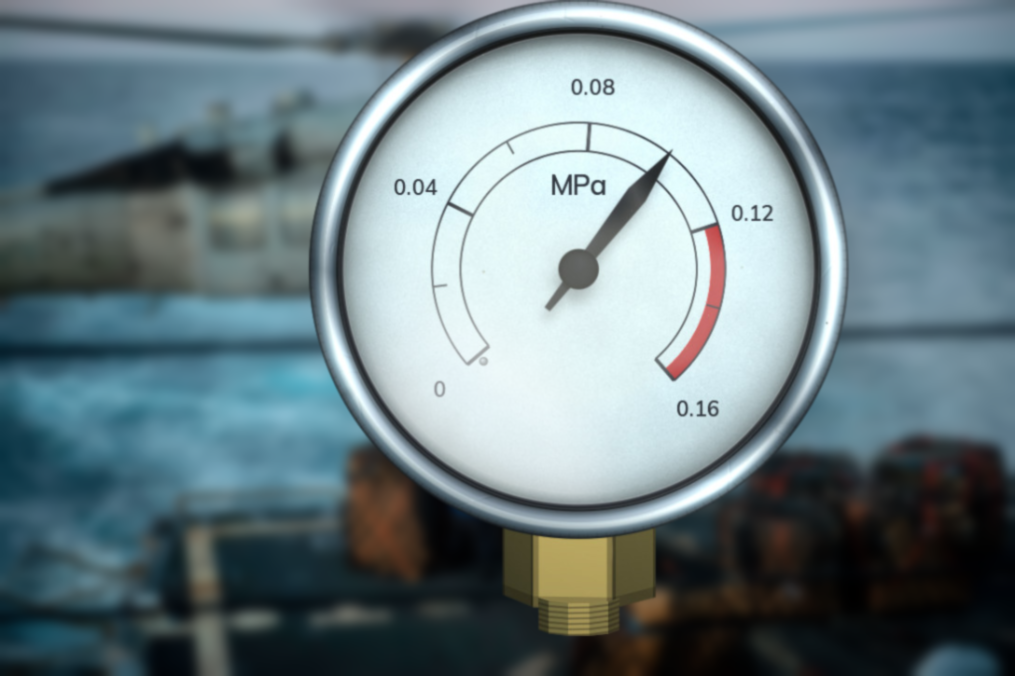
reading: 0.1 MPa
